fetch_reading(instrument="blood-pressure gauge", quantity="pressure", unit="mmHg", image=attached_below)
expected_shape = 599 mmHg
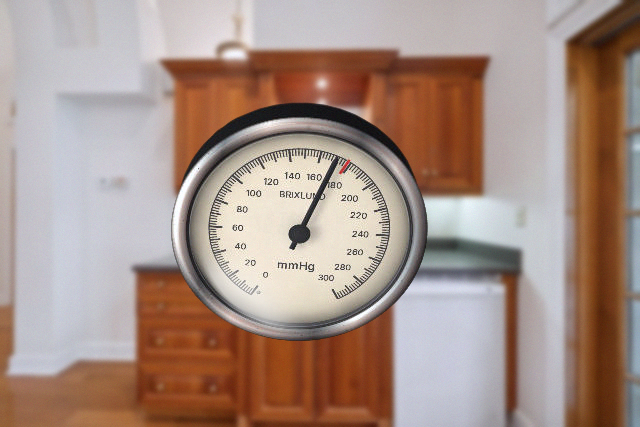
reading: 170 mmHg
